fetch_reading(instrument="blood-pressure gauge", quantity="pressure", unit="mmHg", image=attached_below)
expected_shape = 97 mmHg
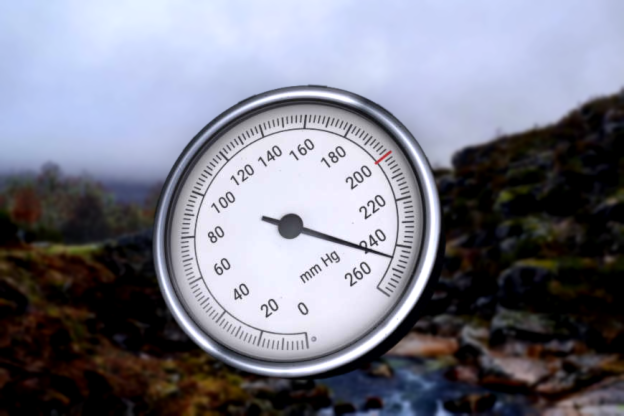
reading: 246 mmHg
